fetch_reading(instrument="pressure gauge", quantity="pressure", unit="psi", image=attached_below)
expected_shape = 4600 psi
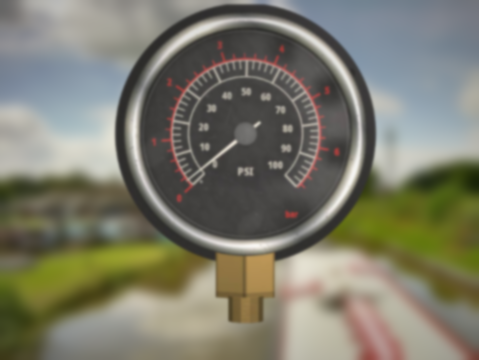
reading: 2 psi
